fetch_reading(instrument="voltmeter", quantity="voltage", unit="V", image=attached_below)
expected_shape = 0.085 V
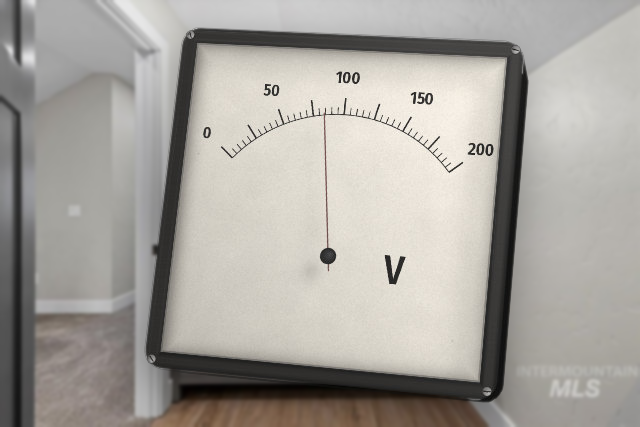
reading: 85 V
